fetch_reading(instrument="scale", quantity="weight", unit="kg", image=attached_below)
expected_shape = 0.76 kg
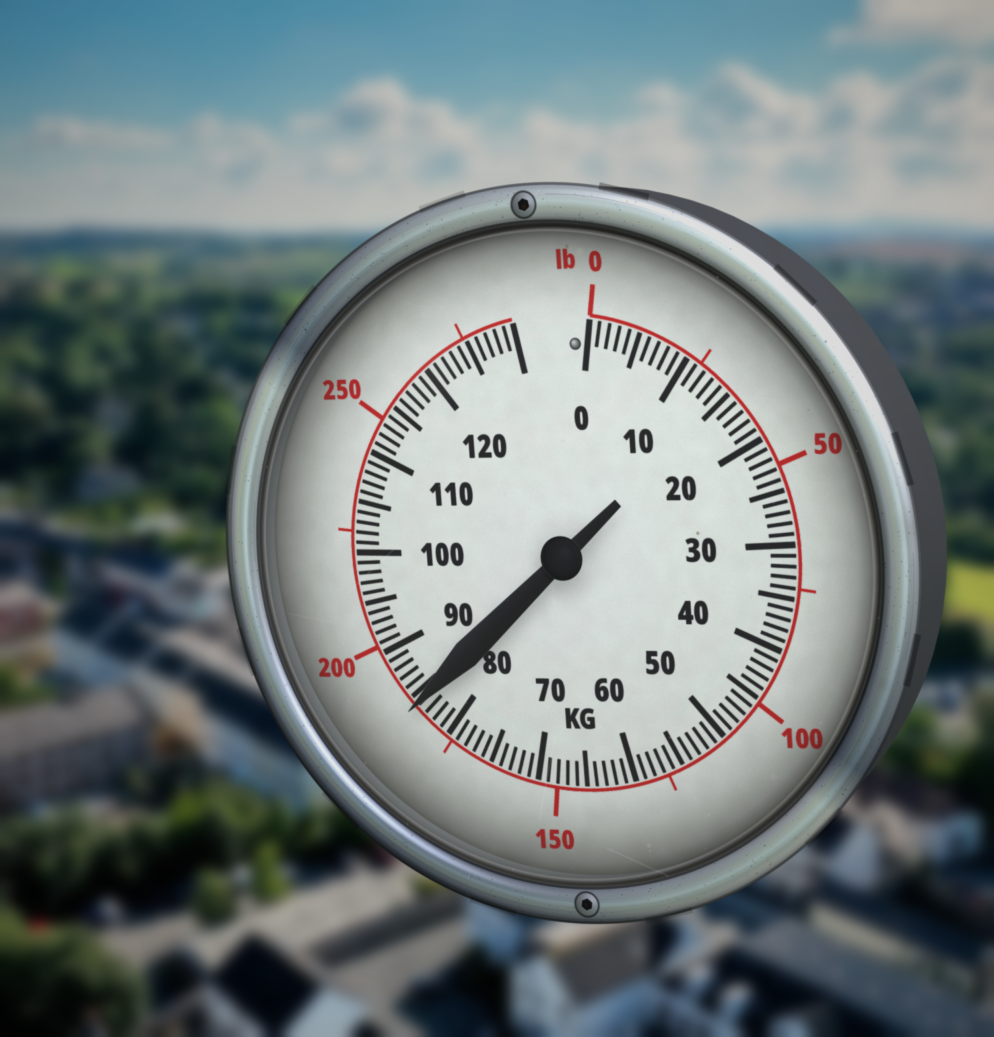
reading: 84 kg
